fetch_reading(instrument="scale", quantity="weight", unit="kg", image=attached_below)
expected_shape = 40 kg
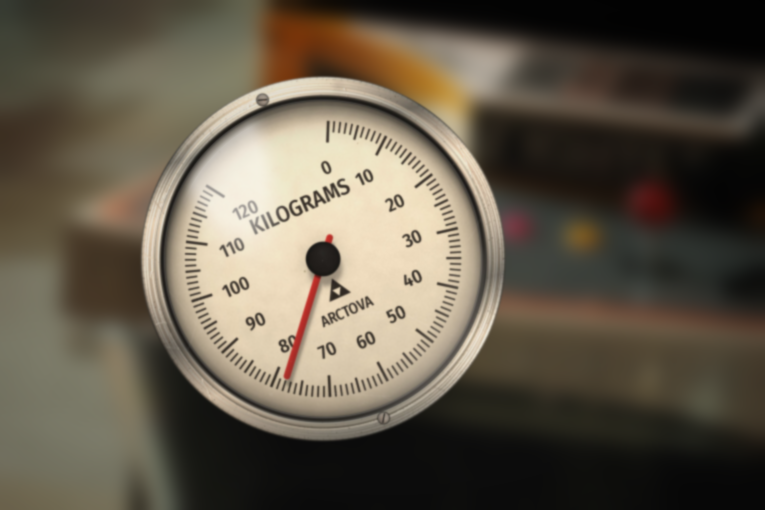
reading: 78 kg
